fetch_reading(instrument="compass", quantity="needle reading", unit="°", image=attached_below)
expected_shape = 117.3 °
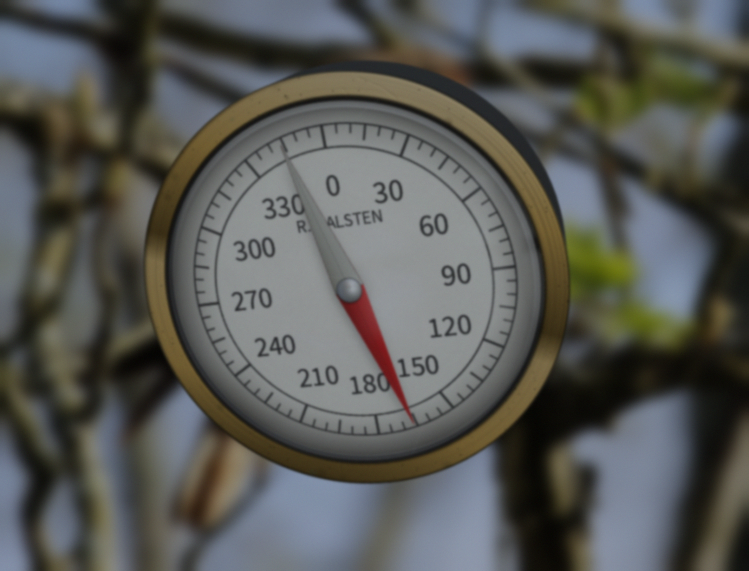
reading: 165 °
